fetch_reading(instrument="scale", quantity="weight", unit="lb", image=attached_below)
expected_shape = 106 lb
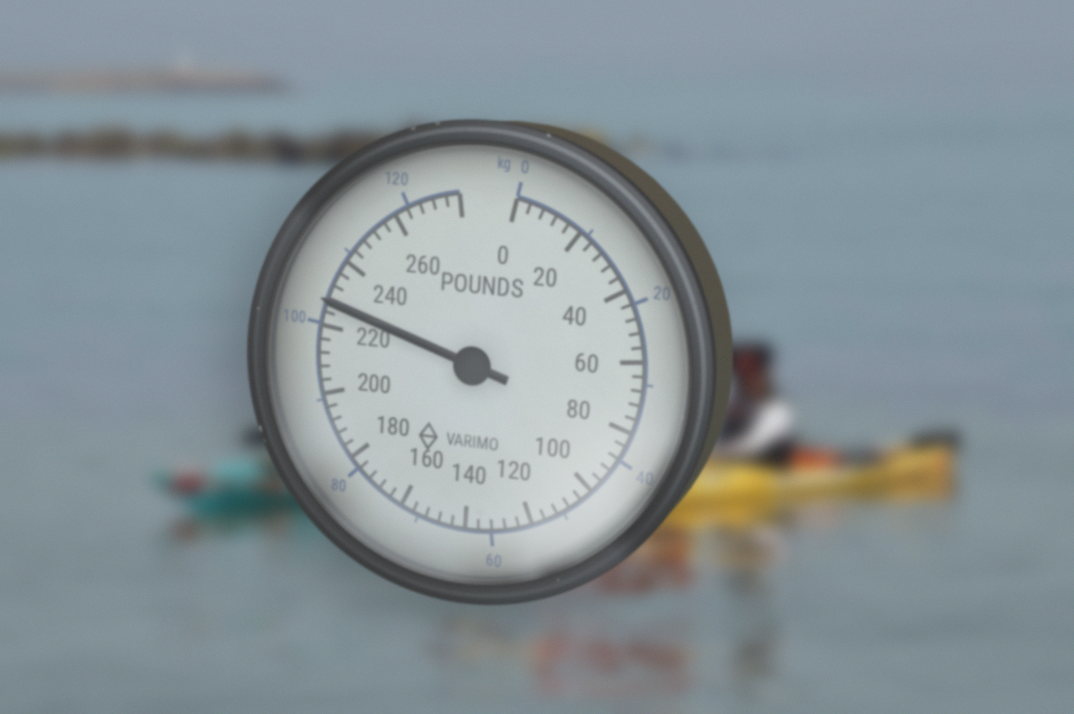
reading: 228 lb
